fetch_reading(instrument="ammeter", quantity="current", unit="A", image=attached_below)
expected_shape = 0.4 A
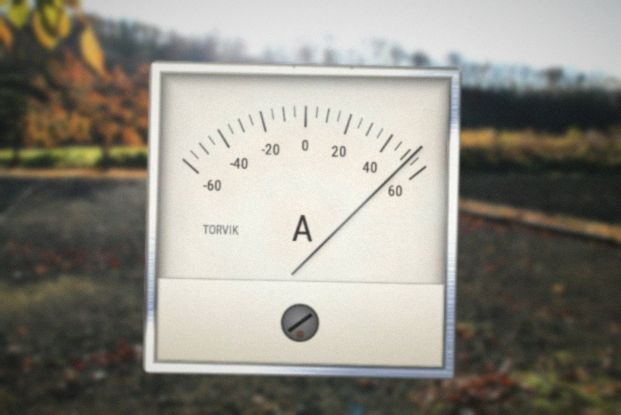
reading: 52.5 A
